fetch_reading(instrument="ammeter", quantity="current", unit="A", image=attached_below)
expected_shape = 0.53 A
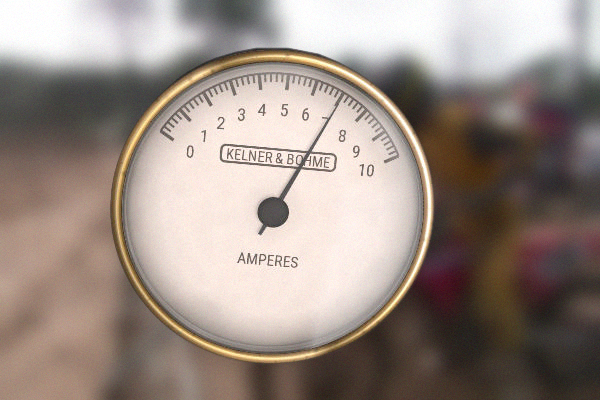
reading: 7 A
